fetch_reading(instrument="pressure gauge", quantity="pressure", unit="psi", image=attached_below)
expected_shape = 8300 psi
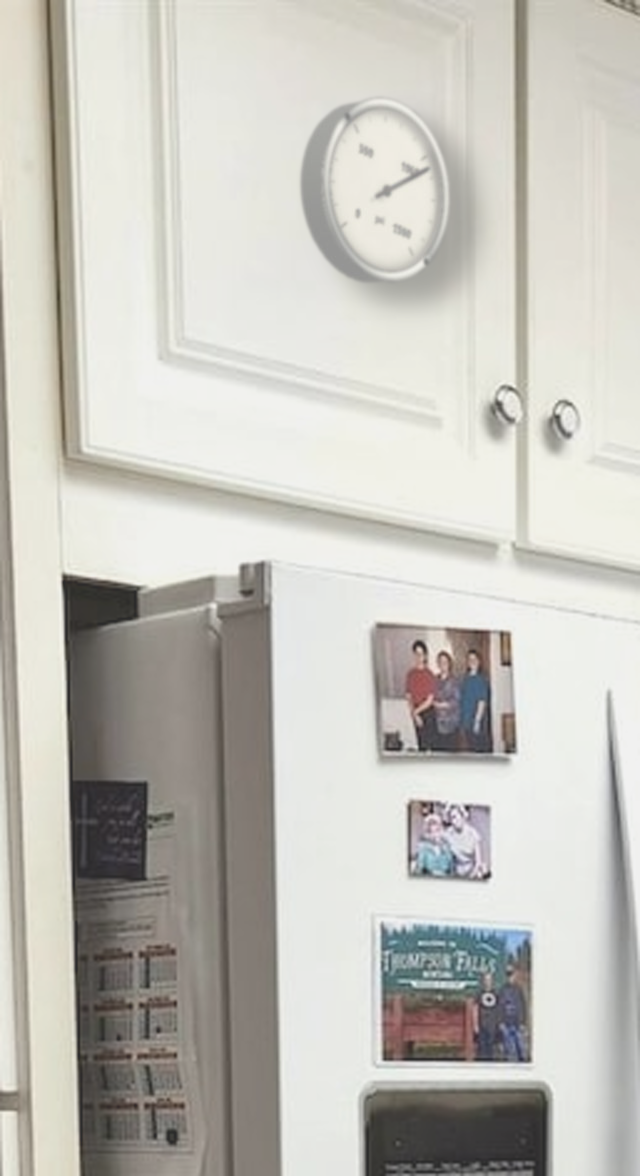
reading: 1050 psi
